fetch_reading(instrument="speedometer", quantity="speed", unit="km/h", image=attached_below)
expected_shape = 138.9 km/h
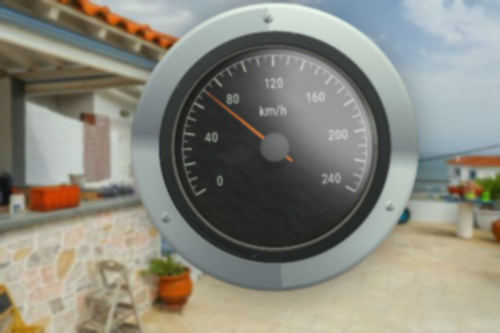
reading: 70 km/h
